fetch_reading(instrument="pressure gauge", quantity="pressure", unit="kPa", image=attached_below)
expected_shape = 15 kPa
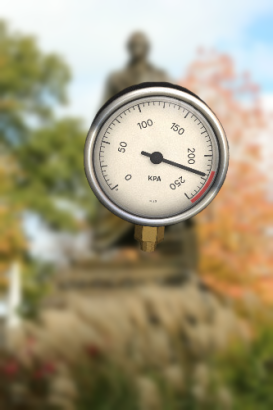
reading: 220 kPa
